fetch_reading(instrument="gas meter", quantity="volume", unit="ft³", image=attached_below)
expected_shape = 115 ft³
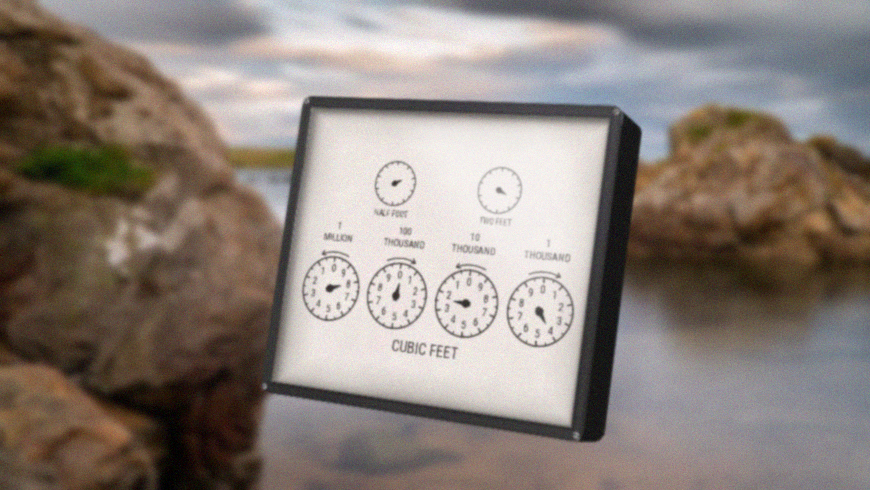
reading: 802400 ft³
